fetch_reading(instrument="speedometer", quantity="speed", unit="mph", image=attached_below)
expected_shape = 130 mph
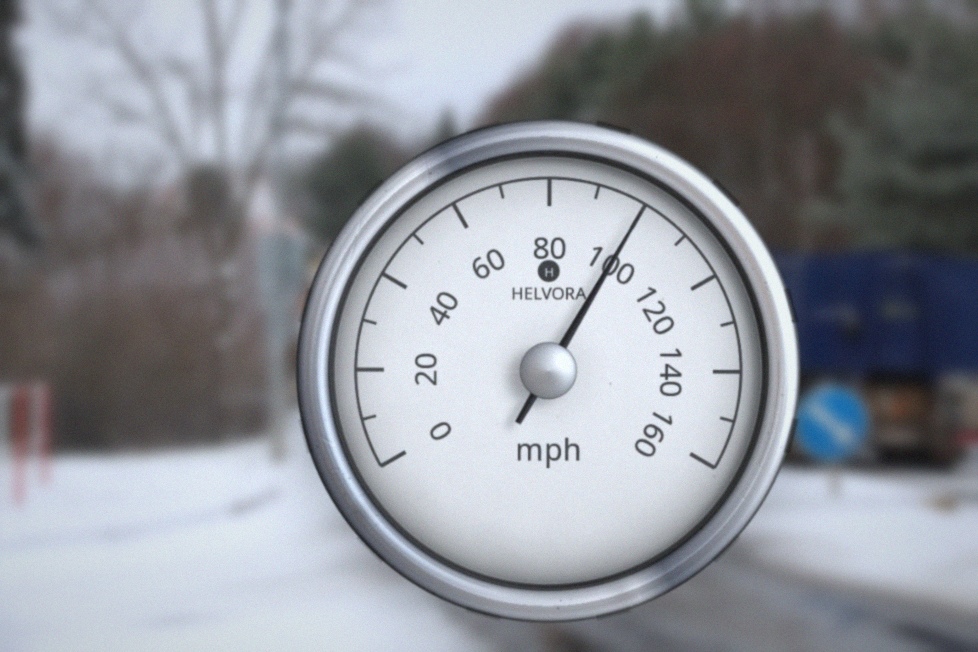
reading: 100 mph
